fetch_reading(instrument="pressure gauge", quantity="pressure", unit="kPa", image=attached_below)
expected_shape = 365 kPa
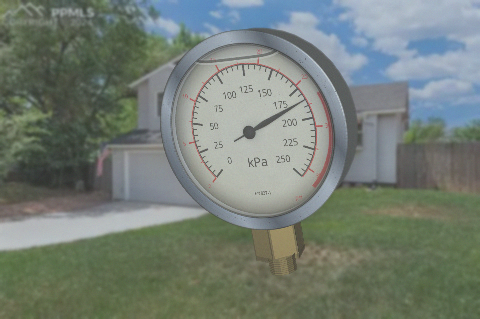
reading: 185 kPa
